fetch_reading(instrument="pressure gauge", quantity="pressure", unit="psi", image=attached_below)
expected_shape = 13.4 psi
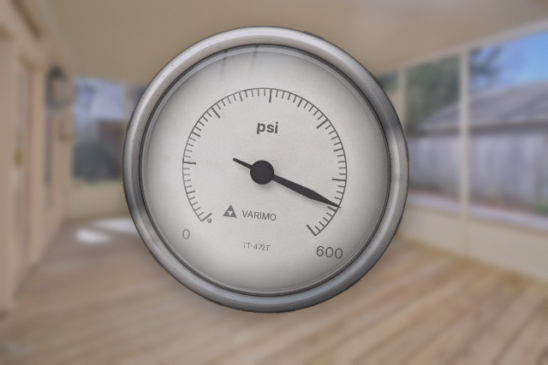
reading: 540 psi
